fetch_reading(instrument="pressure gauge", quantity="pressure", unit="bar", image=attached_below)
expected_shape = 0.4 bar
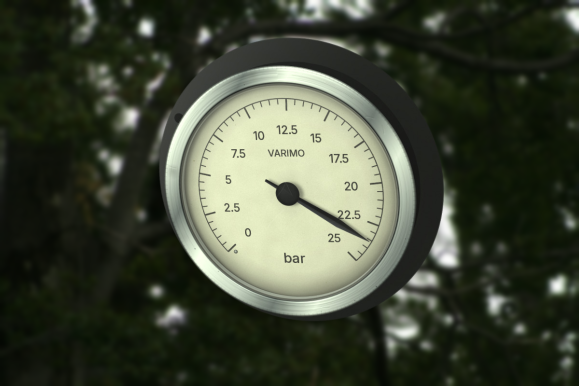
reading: 23.5 bar
